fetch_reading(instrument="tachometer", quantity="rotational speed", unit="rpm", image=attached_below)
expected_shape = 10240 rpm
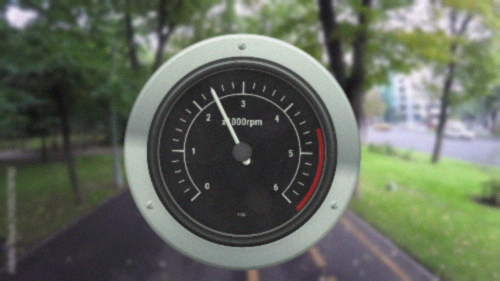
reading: 2400 rpm
